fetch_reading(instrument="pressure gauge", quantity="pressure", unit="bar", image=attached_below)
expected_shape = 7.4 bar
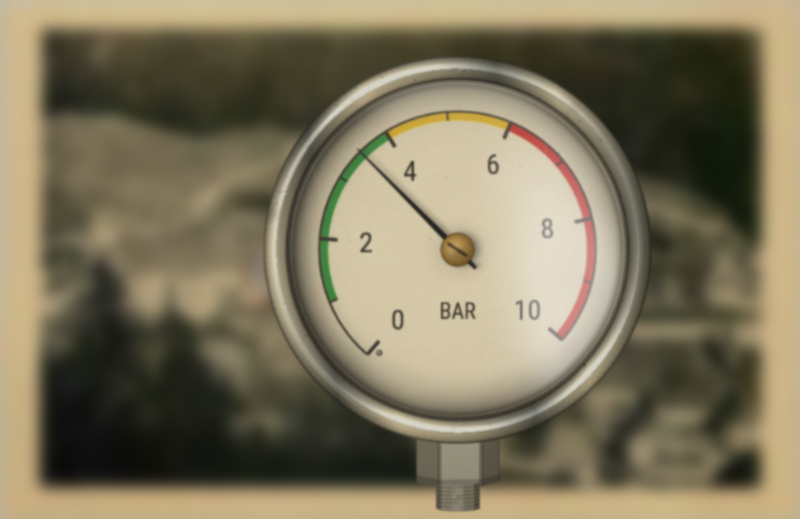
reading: 3.5 bar
